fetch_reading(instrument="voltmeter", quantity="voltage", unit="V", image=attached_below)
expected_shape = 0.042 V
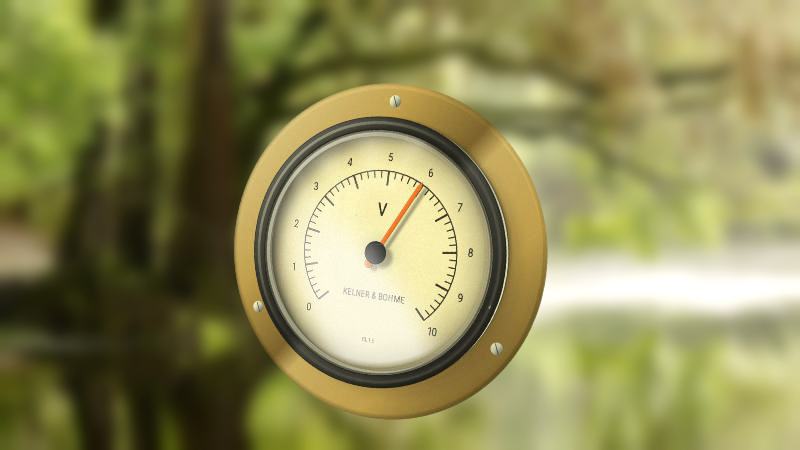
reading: 6 V
